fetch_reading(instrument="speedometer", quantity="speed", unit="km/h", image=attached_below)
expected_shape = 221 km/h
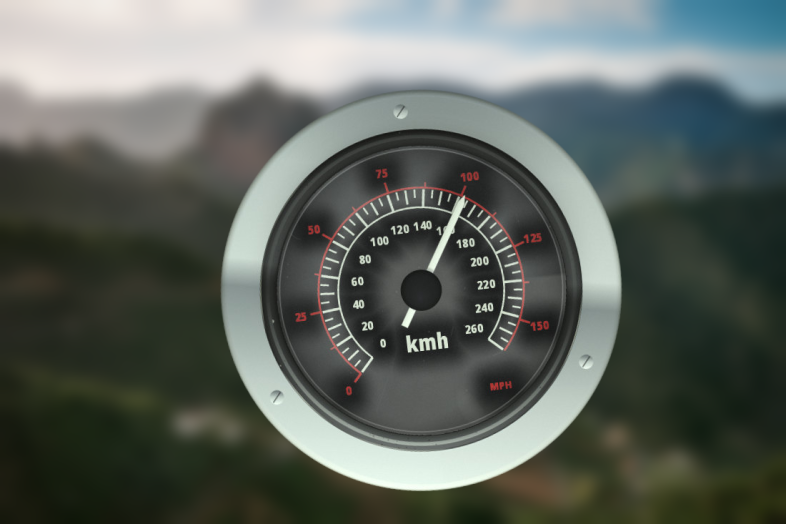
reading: 162.5 km/h
